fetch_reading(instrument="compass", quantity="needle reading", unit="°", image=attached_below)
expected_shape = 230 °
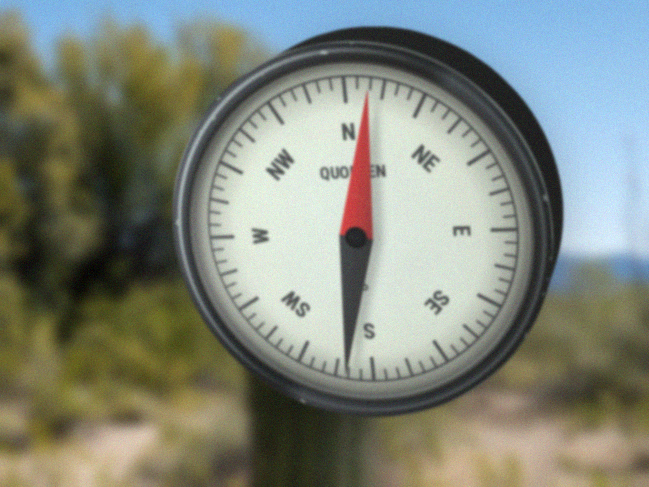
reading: 10 °
